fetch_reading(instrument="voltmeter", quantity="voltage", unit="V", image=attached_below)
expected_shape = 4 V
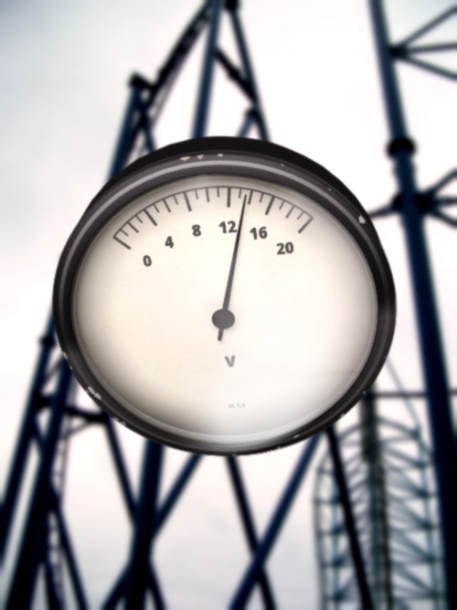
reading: 13.5 V
